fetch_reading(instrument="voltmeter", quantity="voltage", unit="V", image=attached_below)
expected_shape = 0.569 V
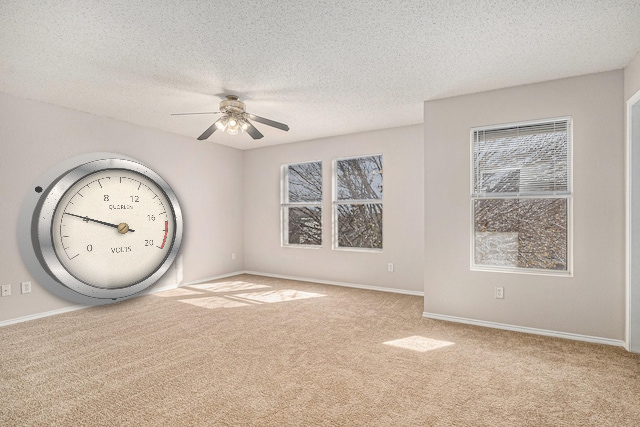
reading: 4 V
